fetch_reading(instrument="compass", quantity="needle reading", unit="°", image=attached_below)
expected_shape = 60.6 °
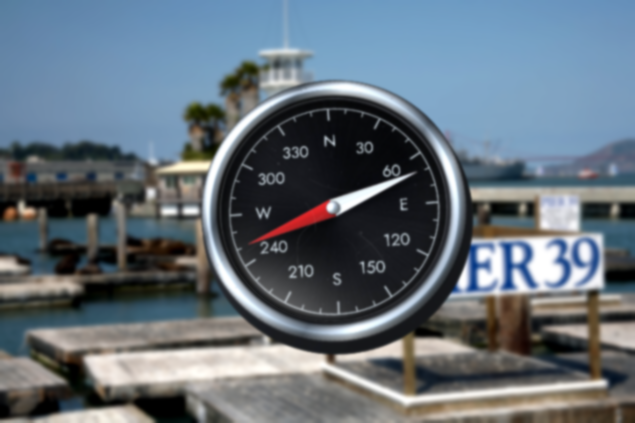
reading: 250 °
